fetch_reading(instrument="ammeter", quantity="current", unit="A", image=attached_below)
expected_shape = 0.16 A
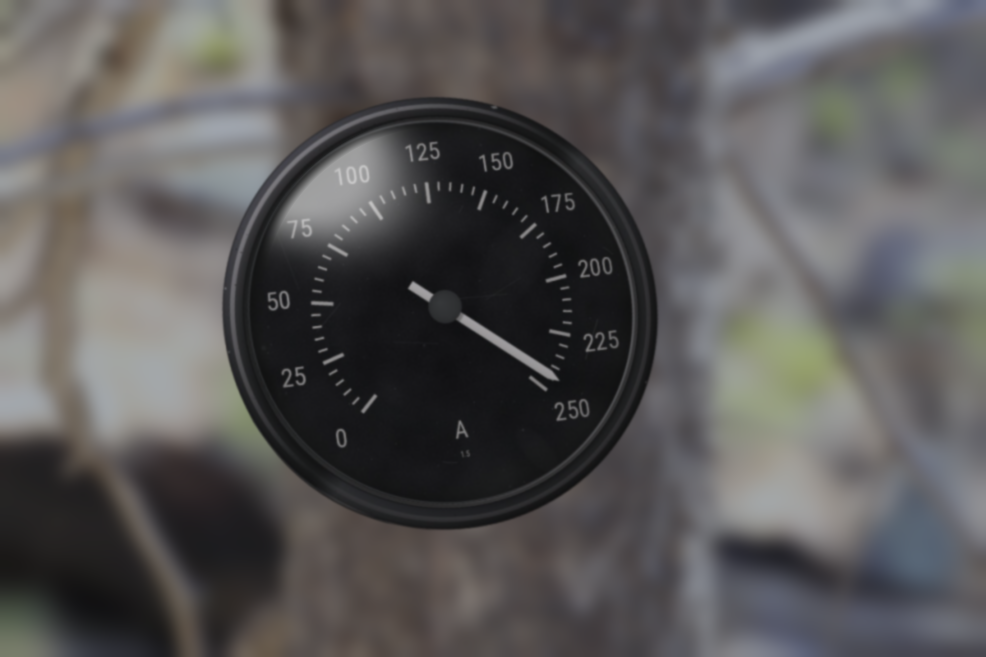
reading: 245 A
